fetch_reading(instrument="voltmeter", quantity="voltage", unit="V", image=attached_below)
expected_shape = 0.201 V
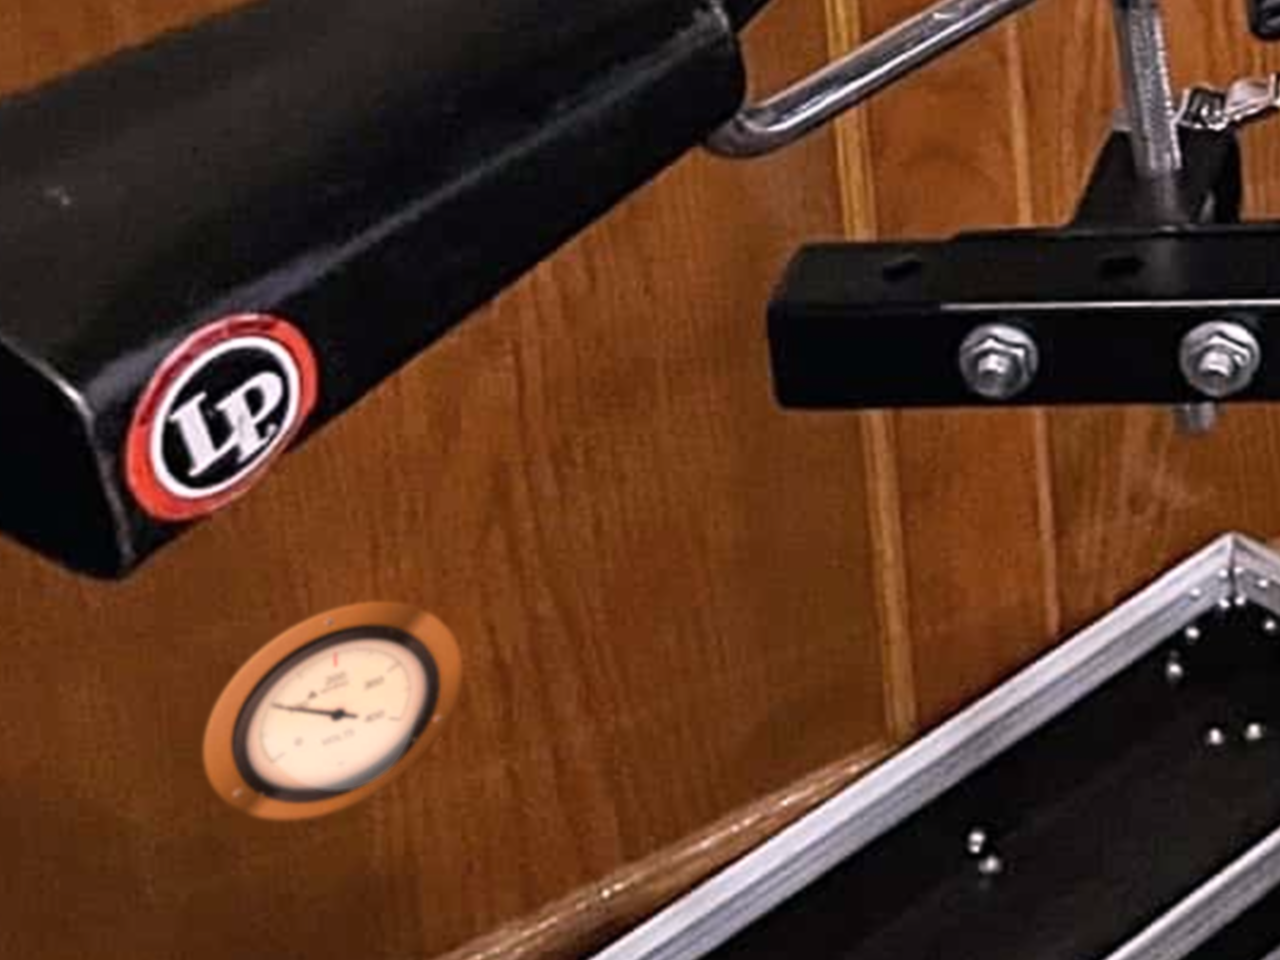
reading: 100 V
